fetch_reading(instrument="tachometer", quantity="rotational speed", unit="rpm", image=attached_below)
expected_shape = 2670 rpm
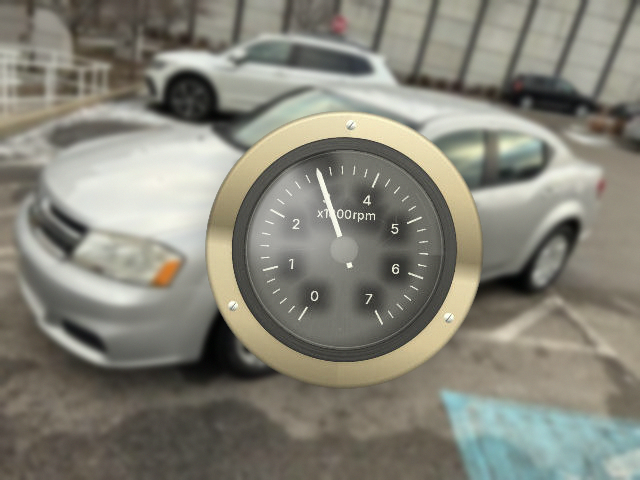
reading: 3000 rpm
